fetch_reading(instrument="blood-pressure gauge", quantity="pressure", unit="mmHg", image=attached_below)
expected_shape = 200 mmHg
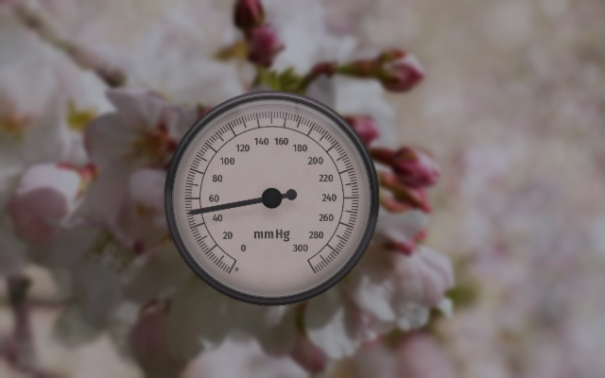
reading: 50 mmHg
